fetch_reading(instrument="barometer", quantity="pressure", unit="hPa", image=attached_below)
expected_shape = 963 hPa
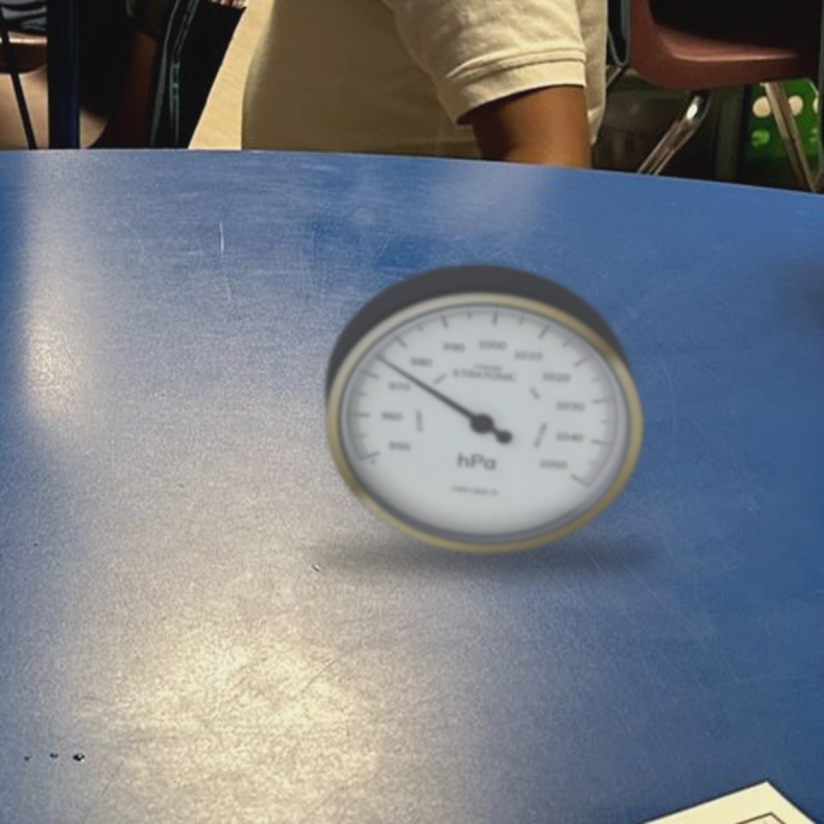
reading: 975 hPa
